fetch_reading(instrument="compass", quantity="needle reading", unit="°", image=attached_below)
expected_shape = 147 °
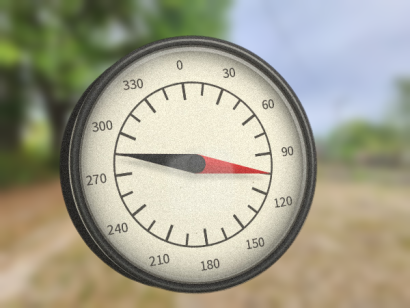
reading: 105 °
